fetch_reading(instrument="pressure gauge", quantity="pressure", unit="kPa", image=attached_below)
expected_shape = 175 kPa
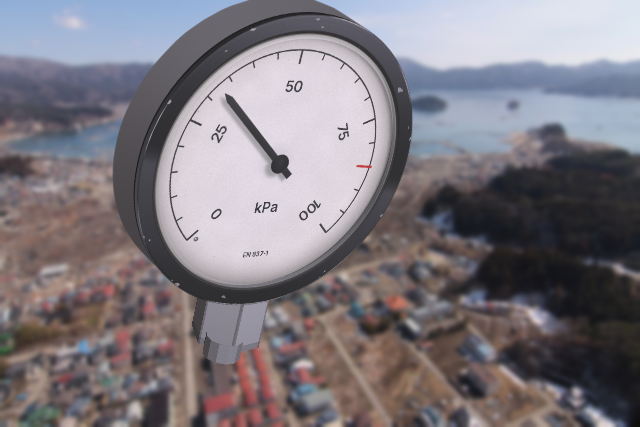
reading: 32.5 kPa
